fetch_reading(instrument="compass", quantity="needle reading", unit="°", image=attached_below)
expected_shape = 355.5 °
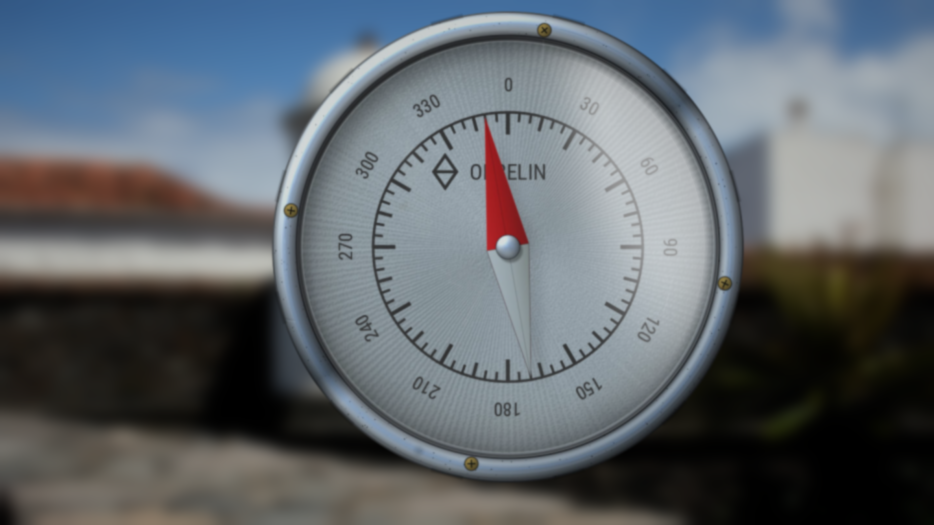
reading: 350 °
